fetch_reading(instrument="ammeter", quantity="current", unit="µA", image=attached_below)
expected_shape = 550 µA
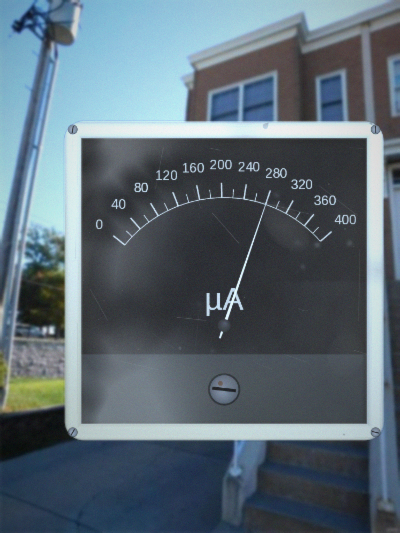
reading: 280 µA
